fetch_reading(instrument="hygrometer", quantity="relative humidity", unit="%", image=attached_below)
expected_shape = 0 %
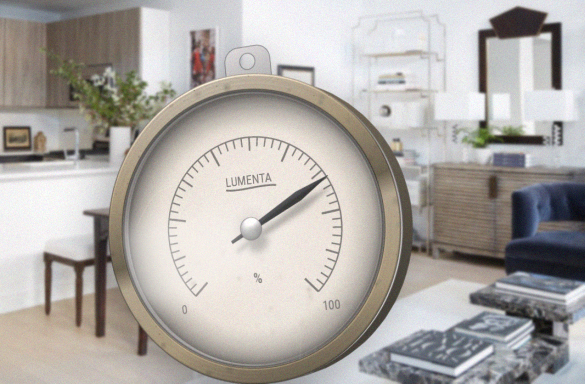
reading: 72 %
